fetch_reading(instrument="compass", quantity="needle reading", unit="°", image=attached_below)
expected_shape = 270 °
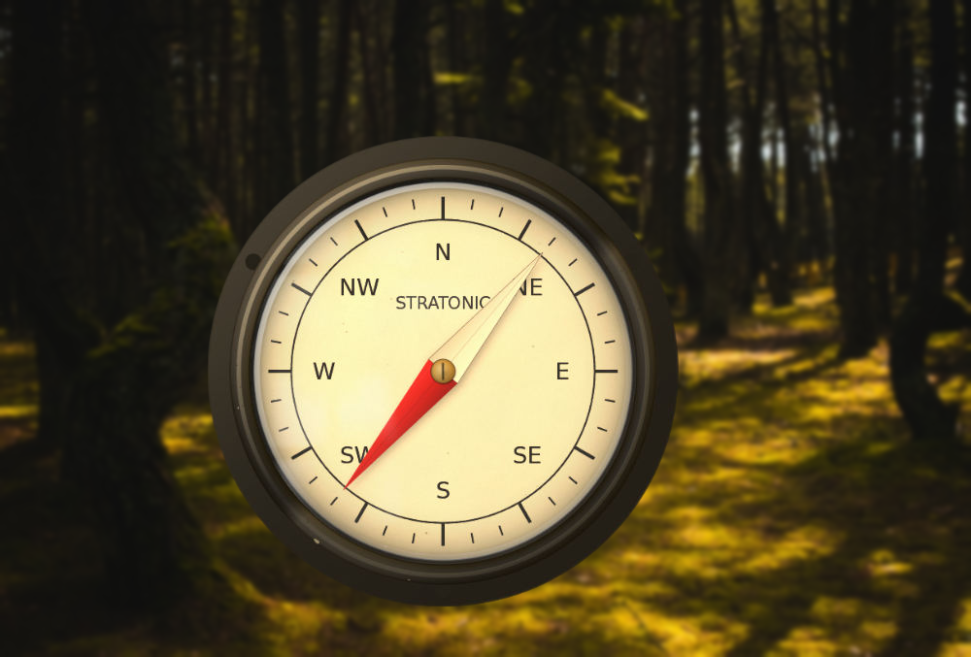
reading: 220 °
